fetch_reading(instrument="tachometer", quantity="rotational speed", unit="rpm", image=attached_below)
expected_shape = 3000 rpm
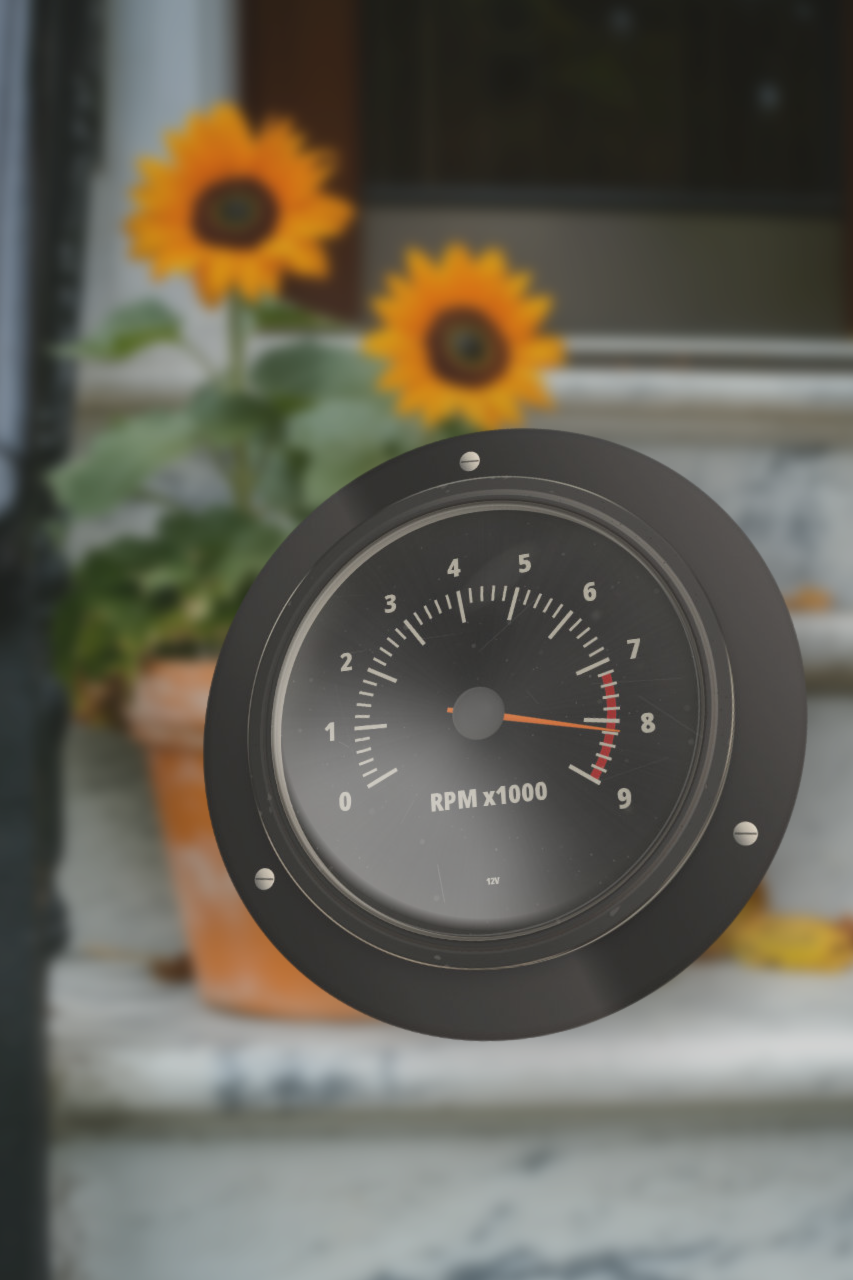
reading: 8200 rpm
